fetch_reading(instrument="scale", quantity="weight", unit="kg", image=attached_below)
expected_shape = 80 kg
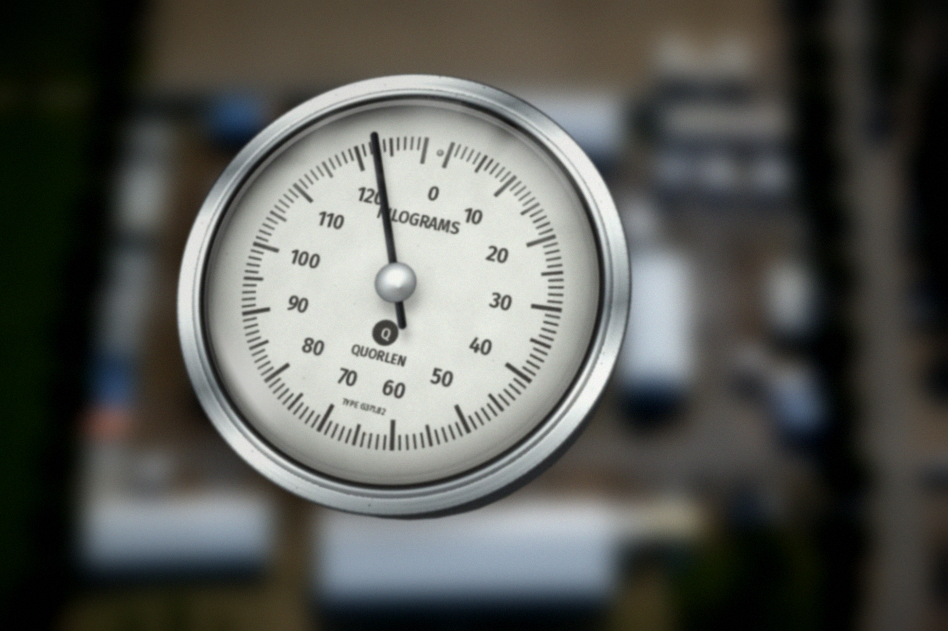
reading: 123 kg
